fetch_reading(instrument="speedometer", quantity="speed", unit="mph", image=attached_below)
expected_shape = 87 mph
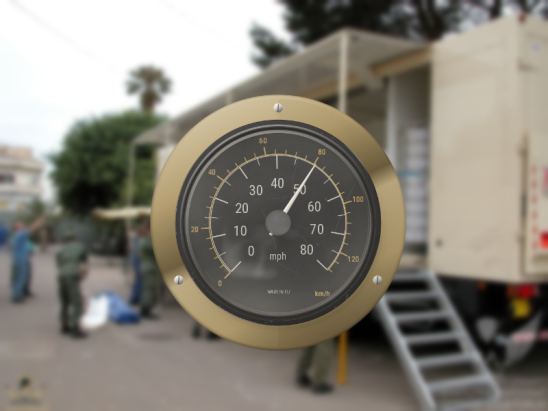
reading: 50 mph
